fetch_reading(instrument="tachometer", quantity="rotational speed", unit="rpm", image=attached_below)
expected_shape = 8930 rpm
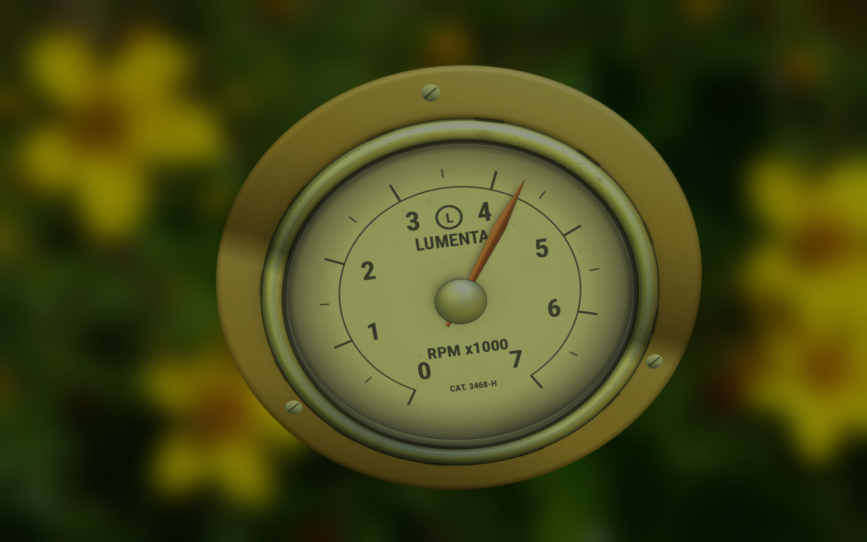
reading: 4250 rpm
